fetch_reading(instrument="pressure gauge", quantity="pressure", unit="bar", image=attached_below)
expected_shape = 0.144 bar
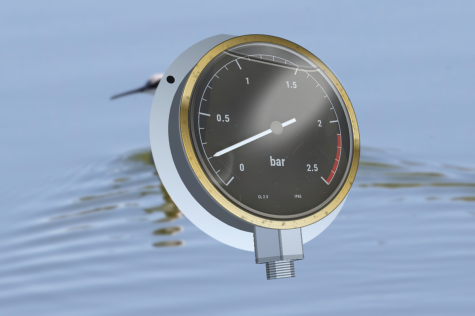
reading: 0.2 bar
